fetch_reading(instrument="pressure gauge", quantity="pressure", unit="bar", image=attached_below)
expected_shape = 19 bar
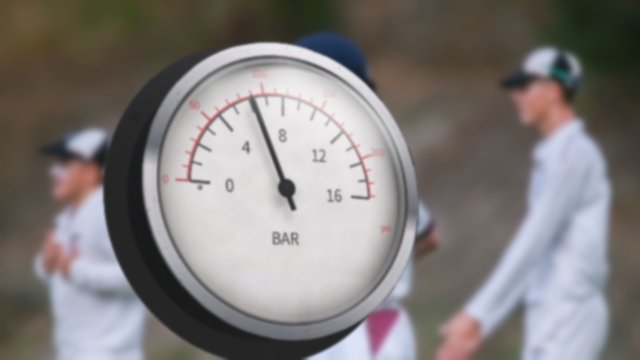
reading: 6 bar
